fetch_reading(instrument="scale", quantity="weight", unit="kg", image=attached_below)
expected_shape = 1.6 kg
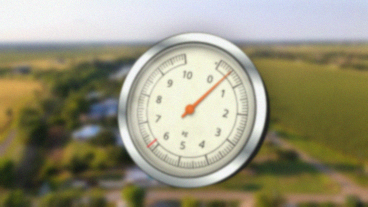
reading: 0.5 kg
